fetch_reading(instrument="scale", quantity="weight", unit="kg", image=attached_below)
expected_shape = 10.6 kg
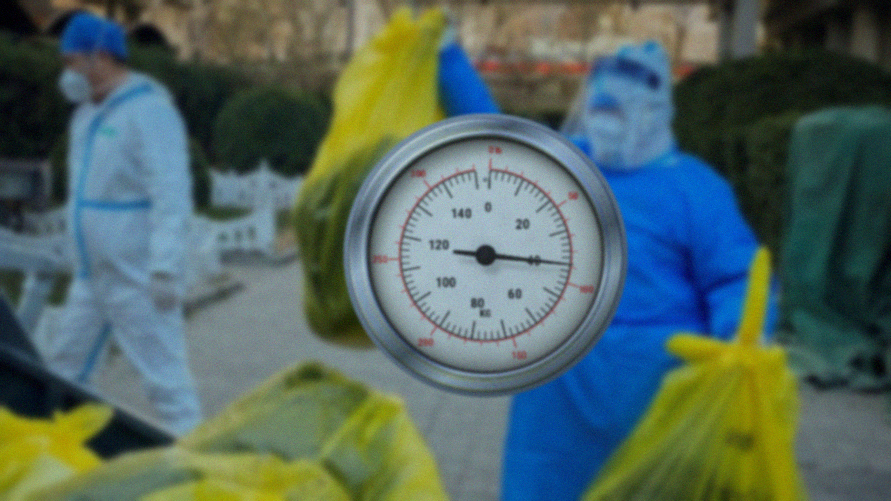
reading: 40 kg
